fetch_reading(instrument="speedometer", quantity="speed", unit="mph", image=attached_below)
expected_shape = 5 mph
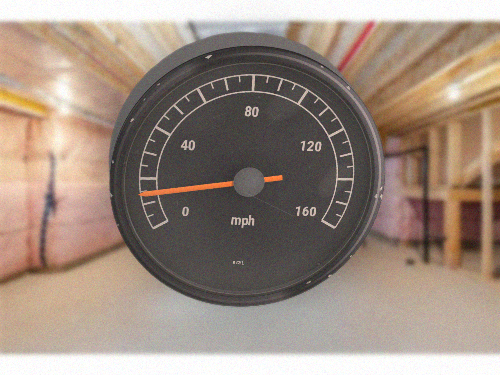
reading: 15 mph
